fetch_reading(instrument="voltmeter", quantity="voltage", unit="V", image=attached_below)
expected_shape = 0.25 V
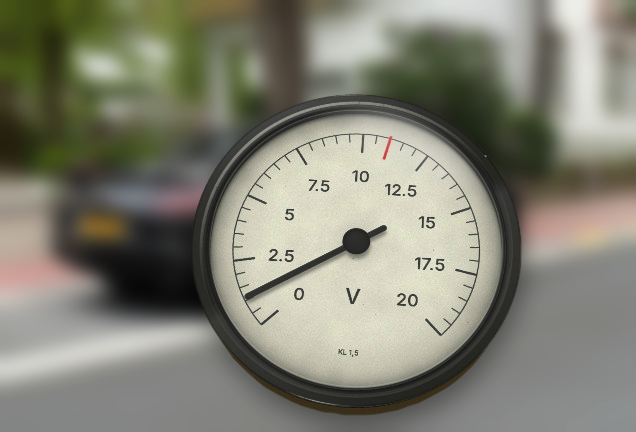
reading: 1 V
